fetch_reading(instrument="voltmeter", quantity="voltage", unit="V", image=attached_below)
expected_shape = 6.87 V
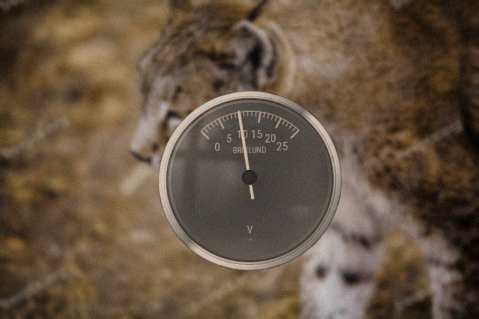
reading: 10 V
